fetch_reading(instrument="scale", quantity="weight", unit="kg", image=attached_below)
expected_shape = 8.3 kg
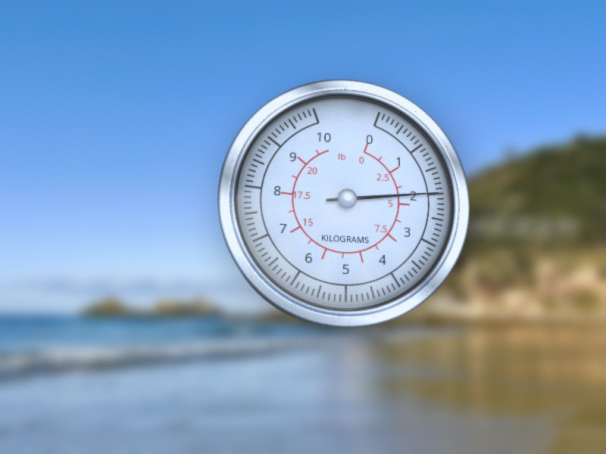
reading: 2 kg
